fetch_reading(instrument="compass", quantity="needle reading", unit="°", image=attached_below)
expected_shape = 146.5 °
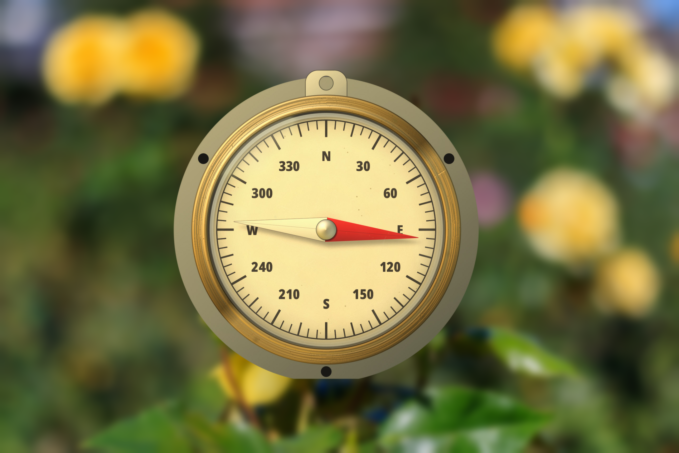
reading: 95 °
